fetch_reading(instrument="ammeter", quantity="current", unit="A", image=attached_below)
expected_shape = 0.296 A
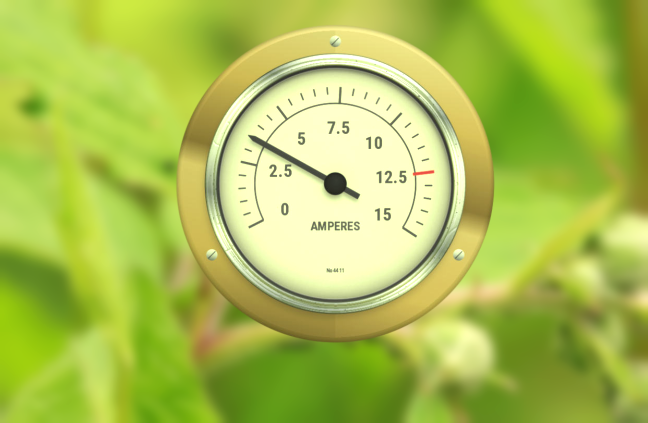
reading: 3.5 A
